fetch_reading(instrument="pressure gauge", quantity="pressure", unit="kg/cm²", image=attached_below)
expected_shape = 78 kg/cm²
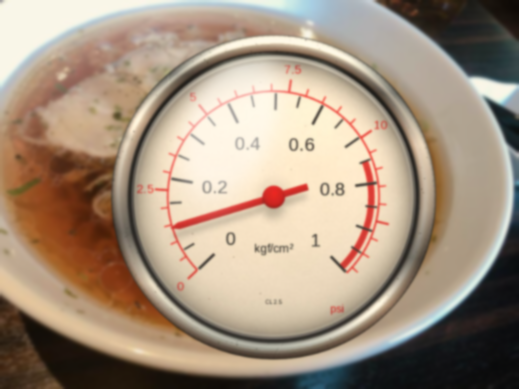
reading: 0.1 kg/cm²
